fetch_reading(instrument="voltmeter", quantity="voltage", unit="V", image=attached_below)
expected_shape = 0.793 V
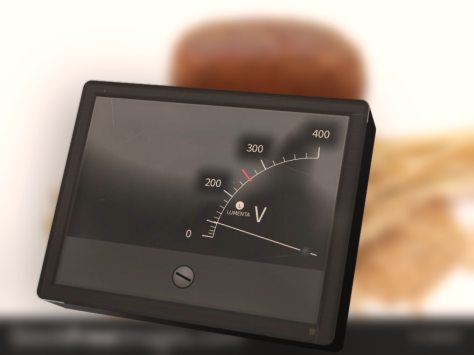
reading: 100 V
